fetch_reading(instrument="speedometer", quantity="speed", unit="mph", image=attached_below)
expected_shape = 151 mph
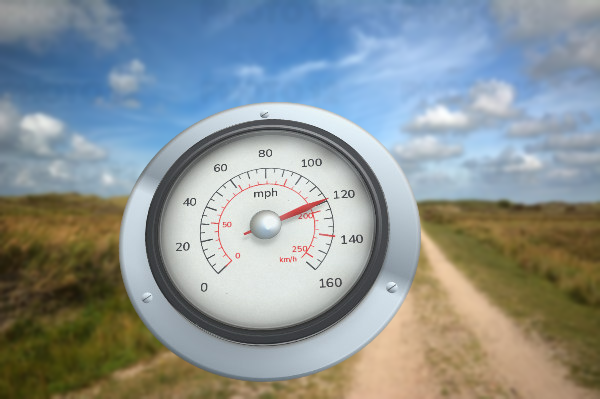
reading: 120 mph
